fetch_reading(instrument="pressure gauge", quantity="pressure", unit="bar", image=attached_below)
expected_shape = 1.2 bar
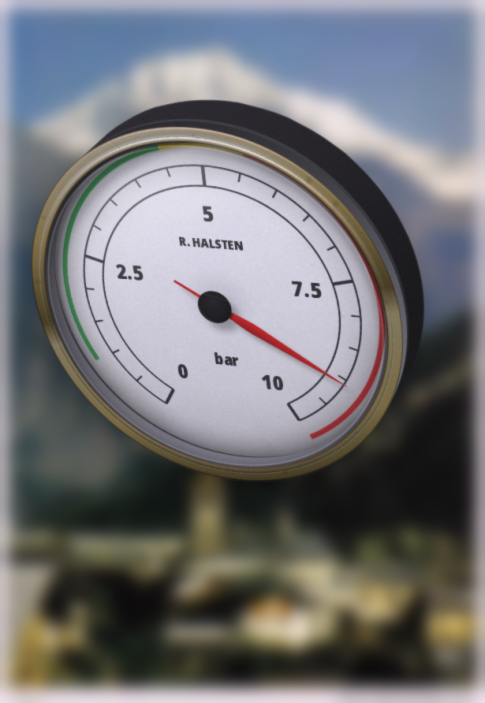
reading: 9 bar
